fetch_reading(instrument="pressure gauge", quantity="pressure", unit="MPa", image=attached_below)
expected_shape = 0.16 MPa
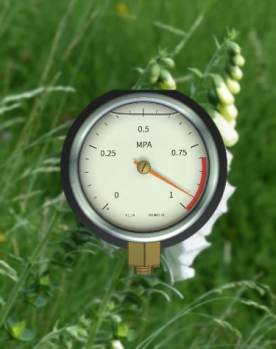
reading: 0.95 MPa
